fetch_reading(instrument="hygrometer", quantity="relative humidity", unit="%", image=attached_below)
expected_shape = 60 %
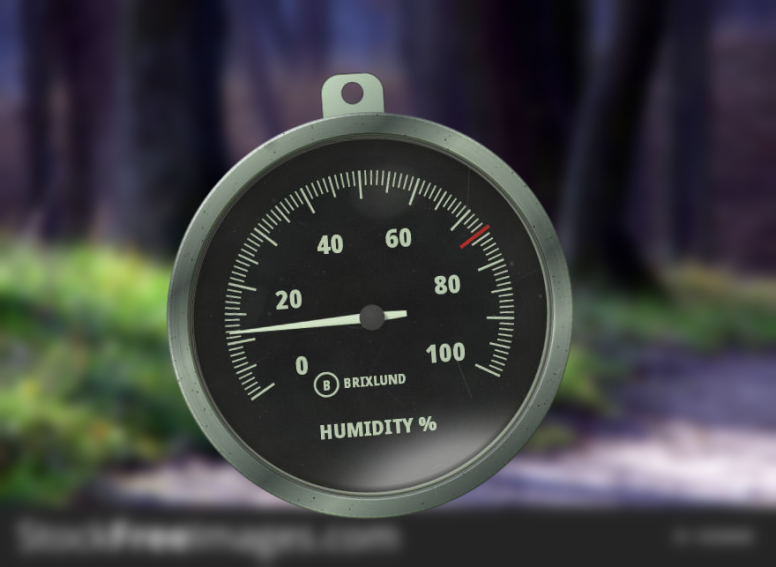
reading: 12 %
